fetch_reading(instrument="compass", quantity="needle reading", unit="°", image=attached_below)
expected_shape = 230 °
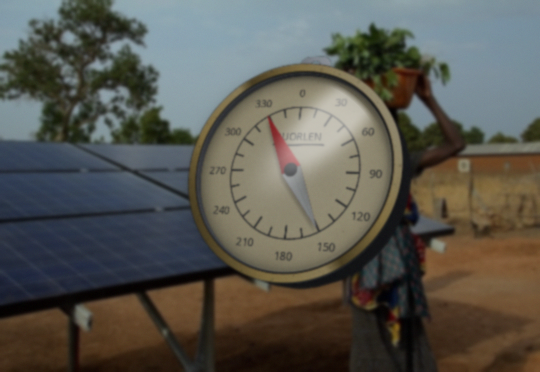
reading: 330 °
